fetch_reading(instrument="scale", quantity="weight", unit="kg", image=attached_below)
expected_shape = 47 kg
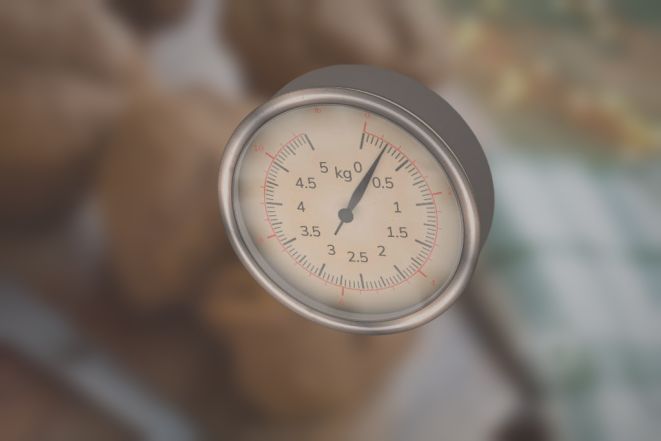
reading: 0.25 kg
